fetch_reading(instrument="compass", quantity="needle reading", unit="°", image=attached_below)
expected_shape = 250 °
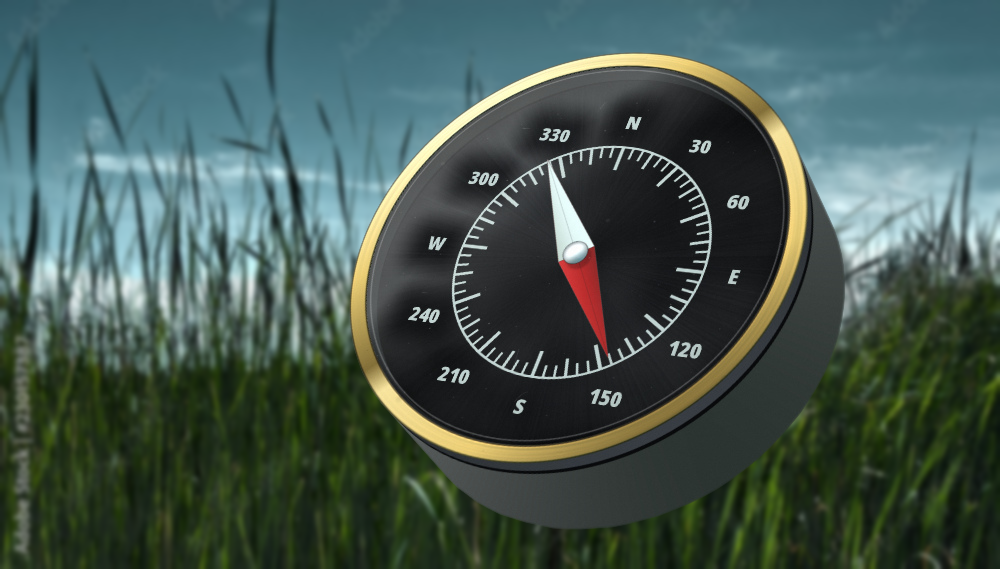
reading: 145 °
